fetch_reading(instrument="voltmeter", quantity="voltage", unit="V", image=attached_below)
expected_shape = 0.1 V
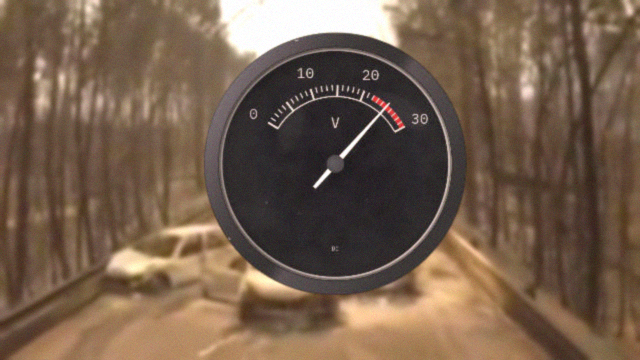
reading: 25 V
